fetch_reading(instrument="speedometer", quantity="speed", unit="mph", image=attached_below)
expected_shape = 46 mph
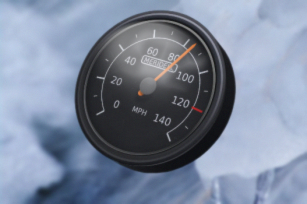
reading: 85 mph
